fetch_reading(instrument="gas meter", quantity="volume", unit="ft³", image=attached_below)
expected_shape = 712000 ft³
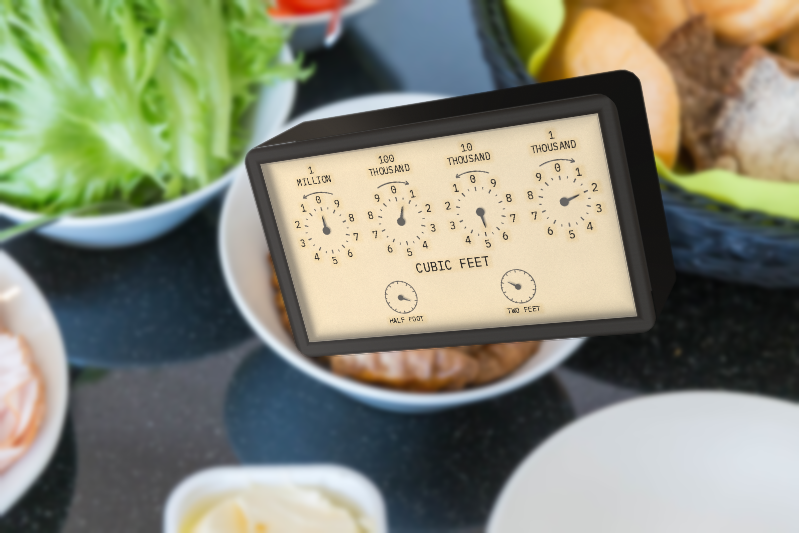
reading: 5200 ft³
